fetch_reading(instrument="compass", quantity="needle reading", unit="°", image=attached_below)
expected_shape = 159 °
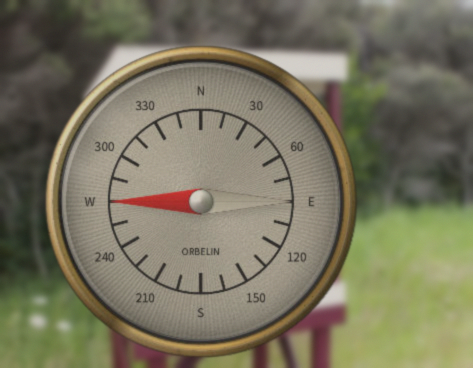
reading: 270 °
